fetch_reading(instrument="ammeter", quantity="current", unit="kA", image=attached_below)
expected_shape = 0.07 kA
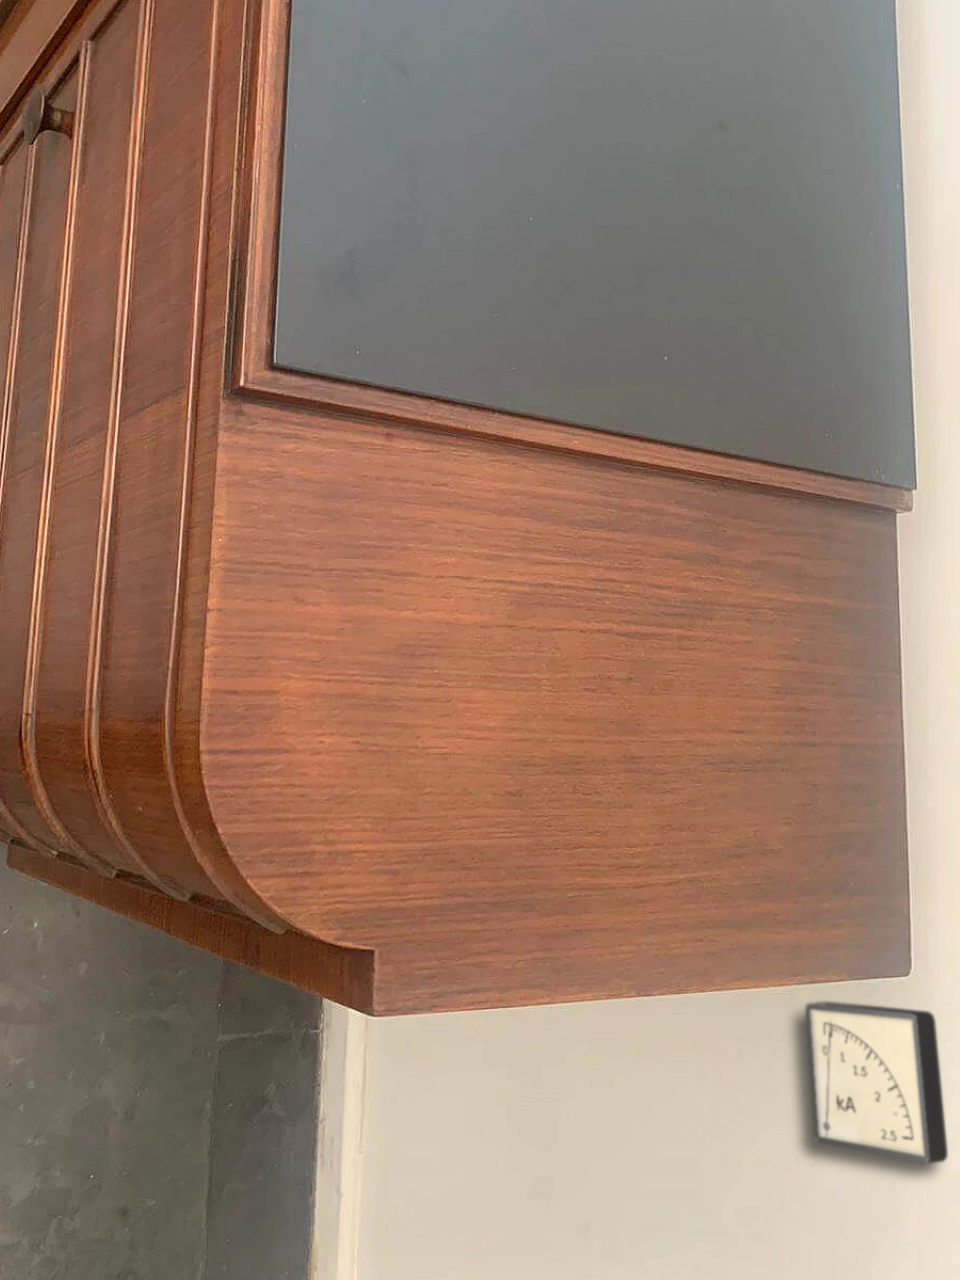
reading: 0.5 kA
